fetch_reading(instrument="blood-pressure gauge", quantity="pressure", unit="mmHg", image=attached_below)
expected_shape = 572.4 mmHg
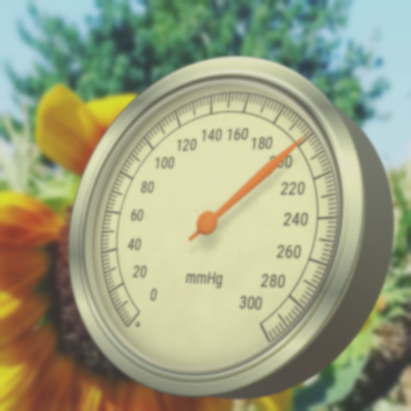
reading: 200 mmHg
